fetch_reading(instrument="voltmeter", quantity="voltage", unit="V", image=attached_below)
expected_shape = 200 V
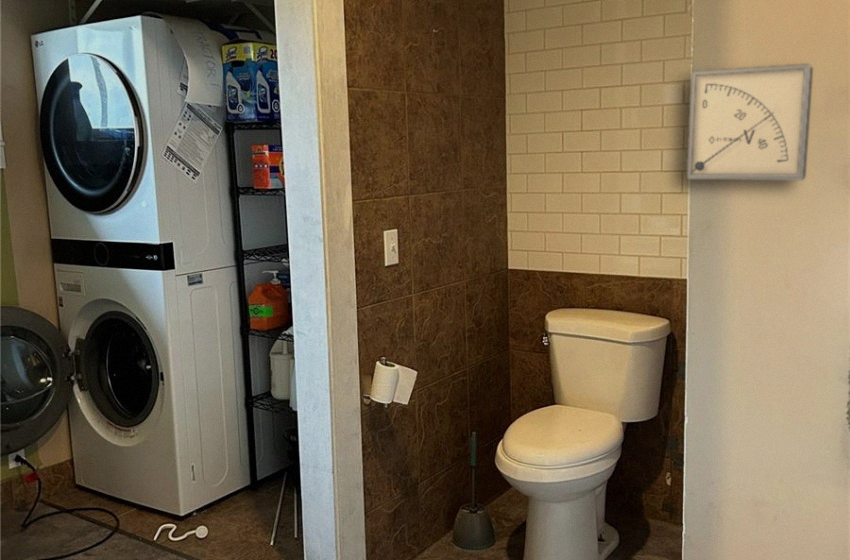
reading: 30 V
